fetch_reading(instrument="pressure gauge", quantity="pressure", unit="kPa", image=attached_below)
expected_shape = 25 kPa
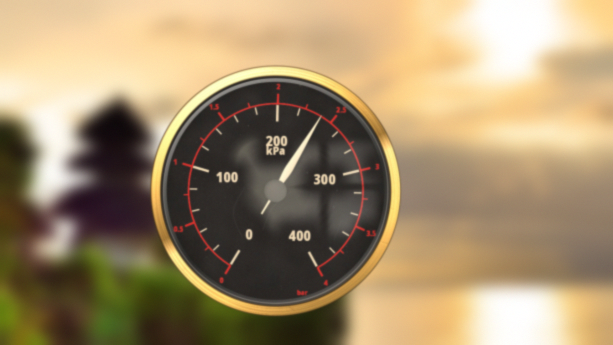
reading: 240 kPa
